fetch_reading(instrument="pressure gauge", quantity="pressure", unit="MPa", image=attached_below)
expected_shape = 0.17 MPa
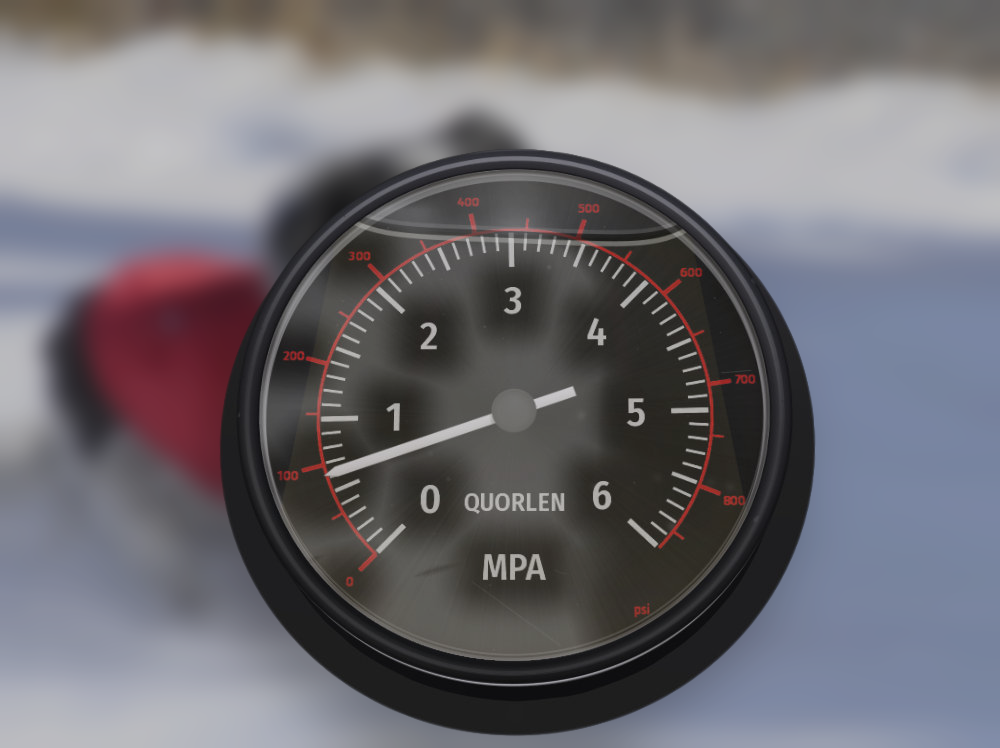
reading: 0.6 MPa
